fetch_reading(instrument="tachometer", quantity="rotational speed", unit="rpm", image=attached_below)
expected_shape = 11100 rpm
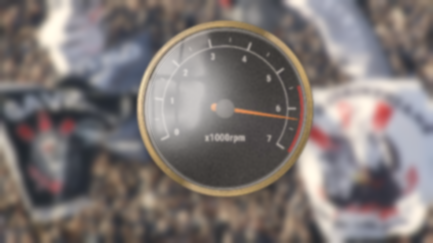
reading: 6250 rpm
